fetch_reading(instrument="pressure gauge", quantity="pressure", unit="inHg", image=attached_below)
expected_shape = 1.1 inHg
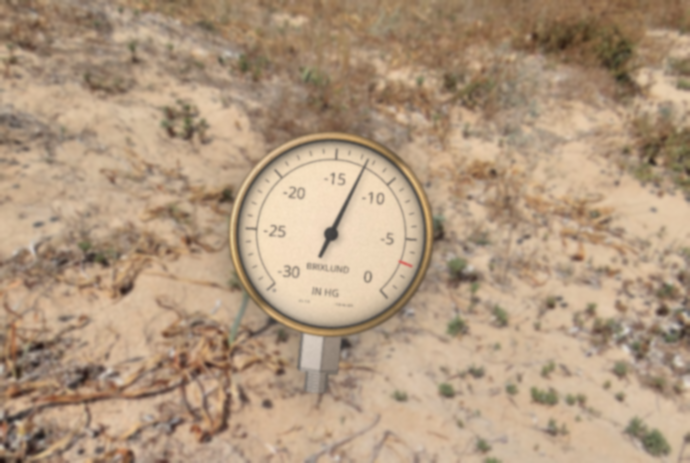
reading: -12.5 inHg
